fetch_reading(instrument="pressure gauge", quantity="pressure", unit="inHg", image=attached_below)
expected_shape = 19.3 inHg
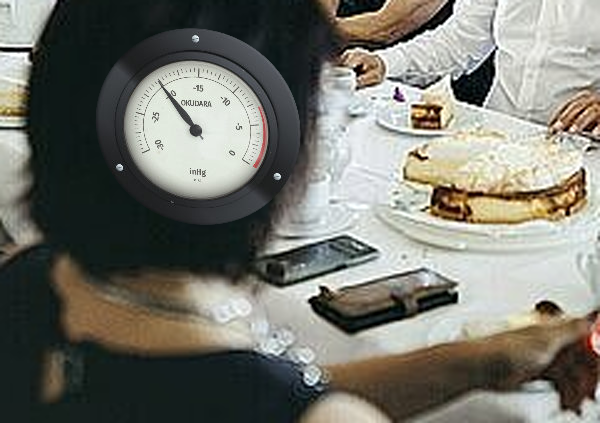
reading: -20 inHg
